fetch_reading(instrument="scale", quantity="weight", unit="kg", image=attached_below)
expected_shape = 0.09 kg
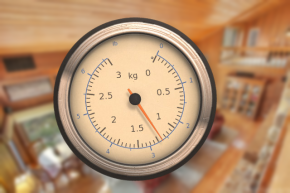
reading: 1.2 kg
